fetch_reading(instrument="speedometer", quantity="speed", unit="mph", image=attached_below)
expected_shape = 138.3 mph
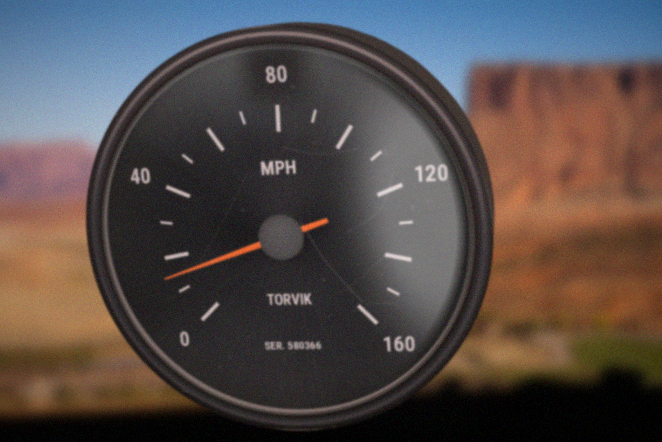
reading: 15 mph
